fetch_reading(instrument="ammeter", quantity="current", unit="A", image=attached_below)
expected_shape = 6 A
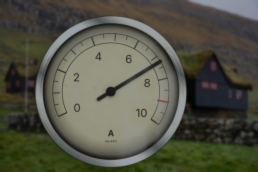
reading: 7.25 A
